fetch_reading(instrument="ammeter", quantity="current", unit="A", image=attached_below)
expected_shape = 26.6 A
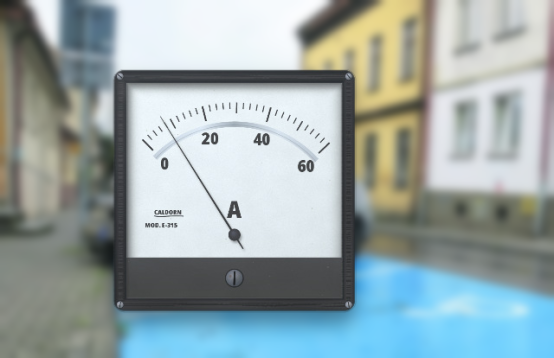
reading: 8 A
